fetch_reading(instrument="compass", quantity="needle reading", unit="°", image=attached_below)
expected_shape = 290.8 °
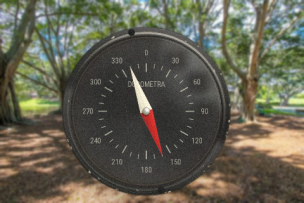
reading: 160 °
